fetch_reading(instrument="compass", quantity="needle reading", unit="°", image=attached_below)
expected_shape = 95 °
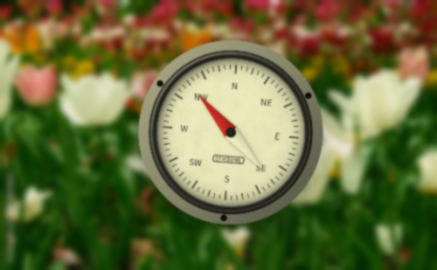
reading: 315 °
